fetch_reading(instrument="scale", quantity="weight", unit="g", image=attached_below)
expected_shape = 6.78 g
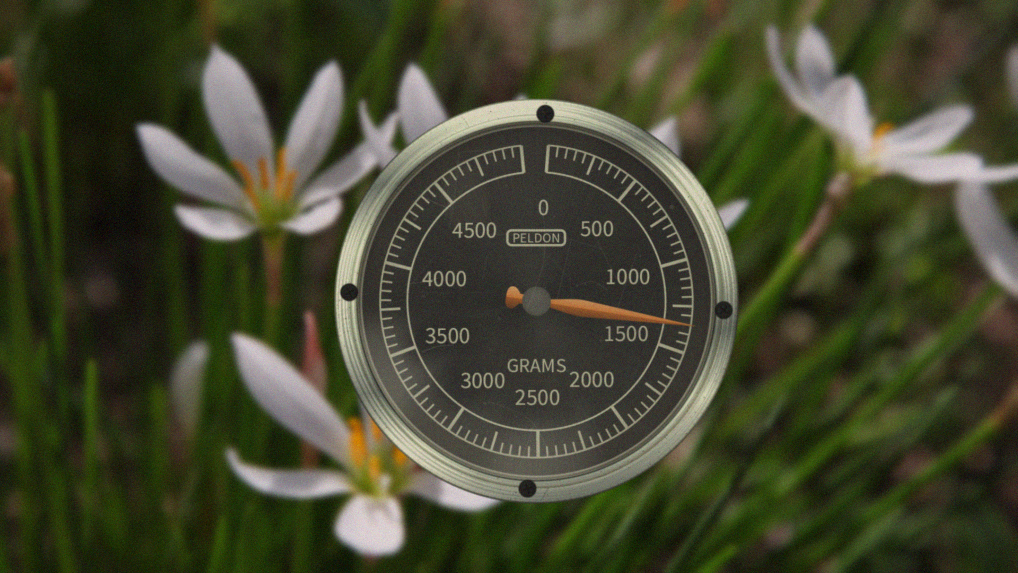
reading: 1350 g
